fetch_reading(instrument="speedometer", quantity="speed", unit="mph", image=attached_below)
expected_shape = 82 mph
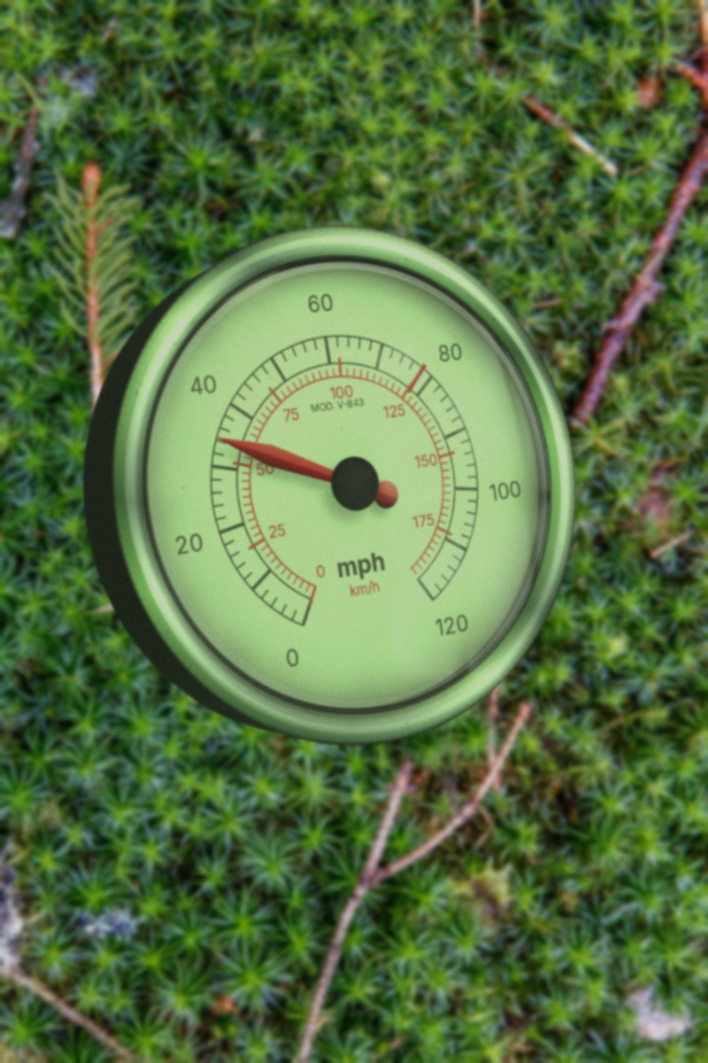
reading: 34 mph
